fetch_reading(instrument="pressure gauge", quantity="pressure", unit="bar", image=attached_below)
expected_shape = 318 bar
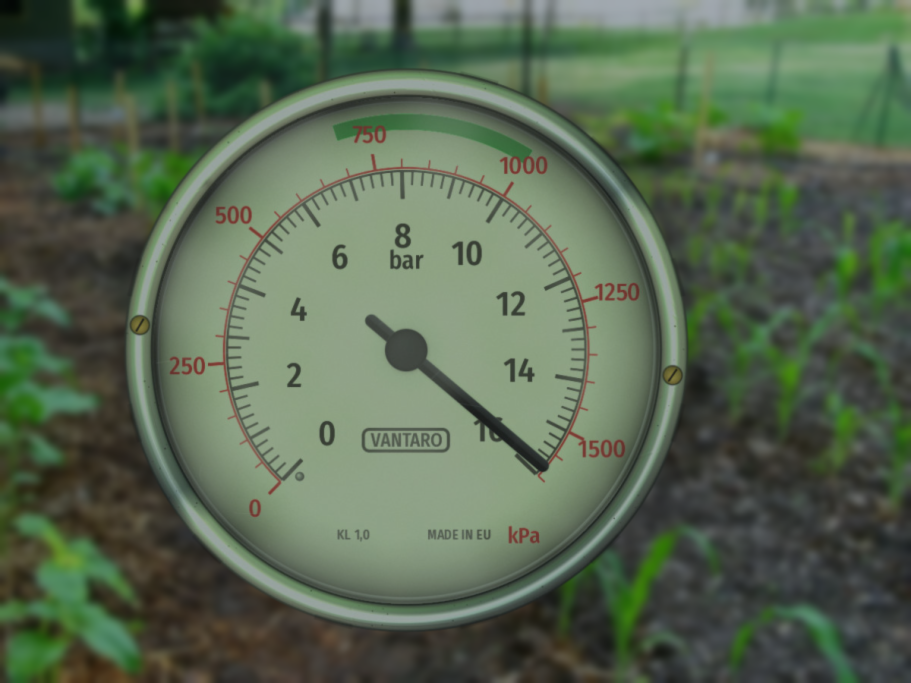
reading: 15.8 bar
